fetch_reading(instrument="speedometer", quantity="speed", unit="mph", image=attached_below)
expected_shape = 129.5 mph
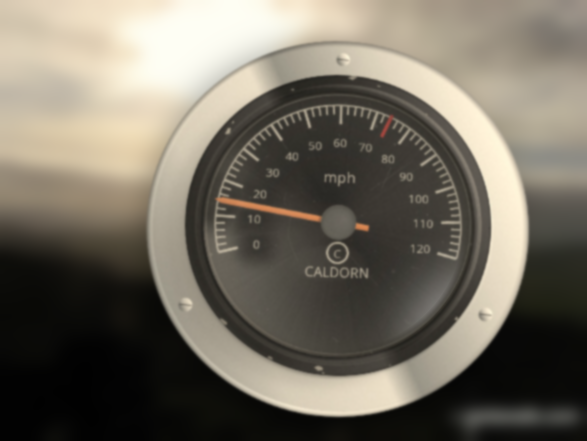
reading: 14 mph
